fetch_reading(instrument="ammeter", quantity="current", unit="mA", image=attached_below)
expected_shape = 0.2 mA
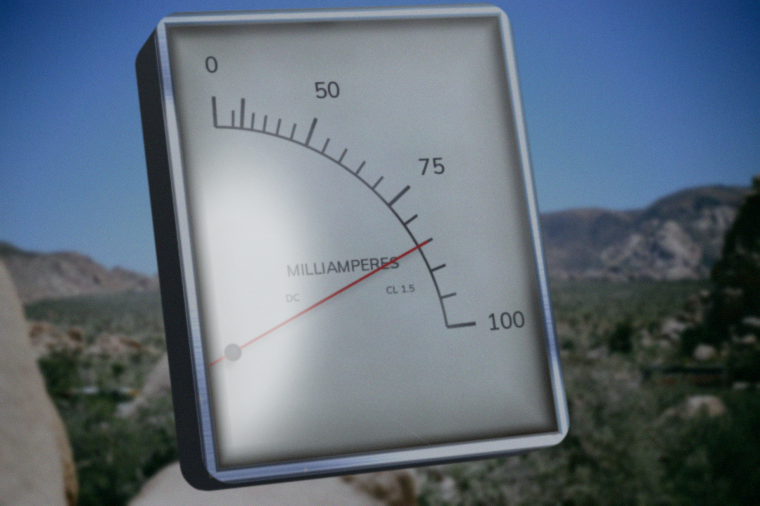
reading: 85 mA
